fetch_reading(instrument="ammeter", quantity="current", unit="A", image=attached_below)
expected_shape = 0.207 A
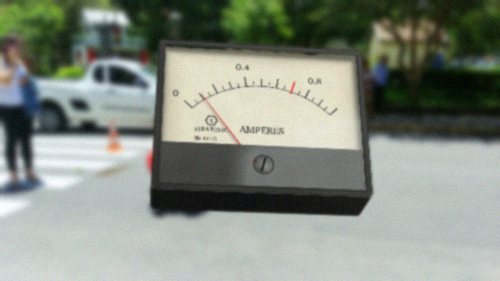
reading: 0.1 A
